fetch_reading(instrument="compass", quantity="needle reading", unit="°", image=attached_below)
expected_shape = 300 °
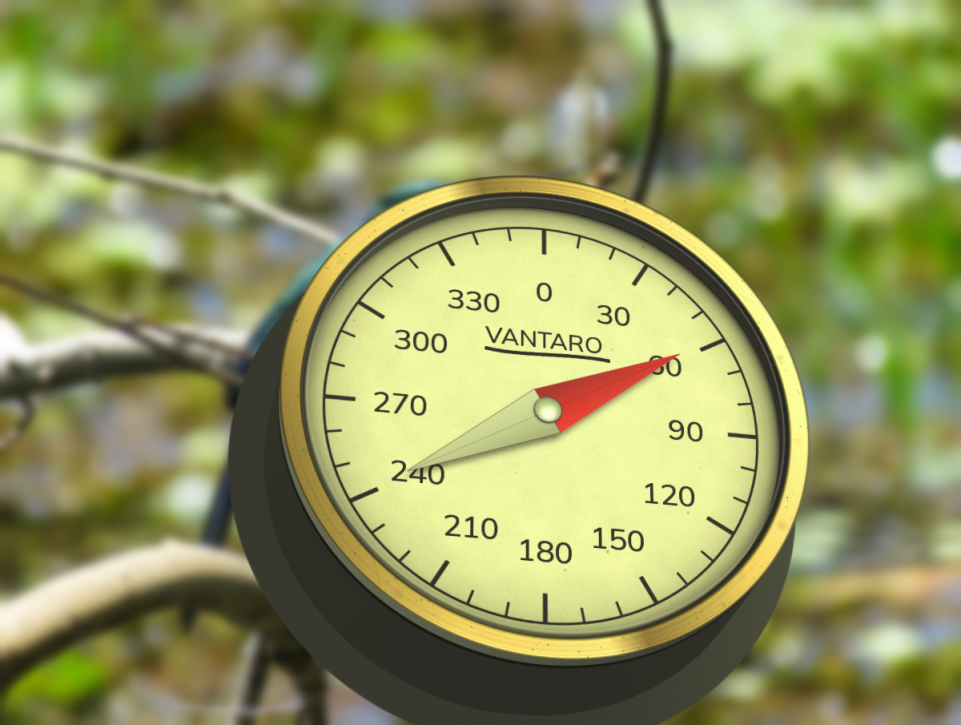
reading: 60 °
